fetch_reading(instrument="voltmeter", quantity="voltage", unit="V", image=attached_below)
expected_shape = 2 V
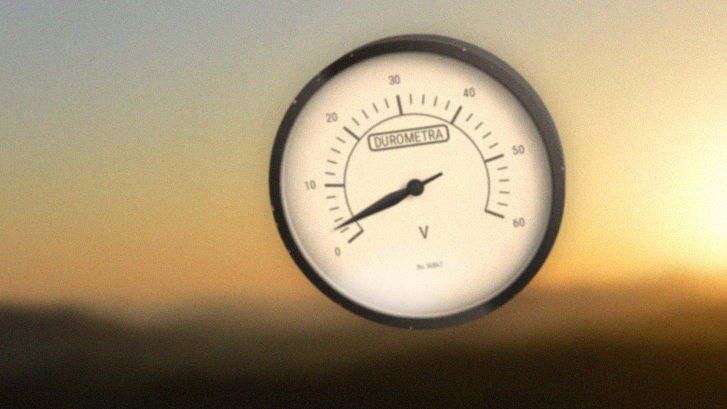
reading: 3 V
